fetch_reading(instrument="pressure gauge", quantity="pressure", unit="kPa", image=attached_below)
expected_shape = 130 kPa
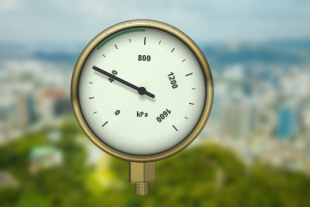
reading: 400 kPa
